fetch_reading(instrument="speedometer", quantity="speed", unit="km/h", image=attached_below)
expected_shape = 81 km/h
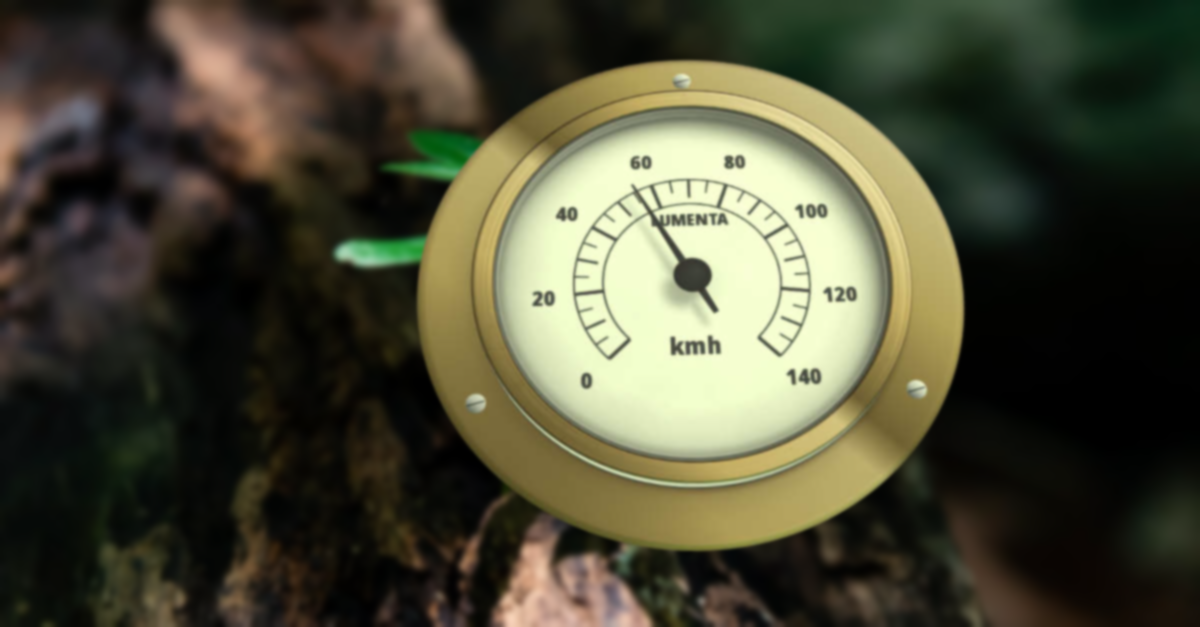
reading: 55 km/h
